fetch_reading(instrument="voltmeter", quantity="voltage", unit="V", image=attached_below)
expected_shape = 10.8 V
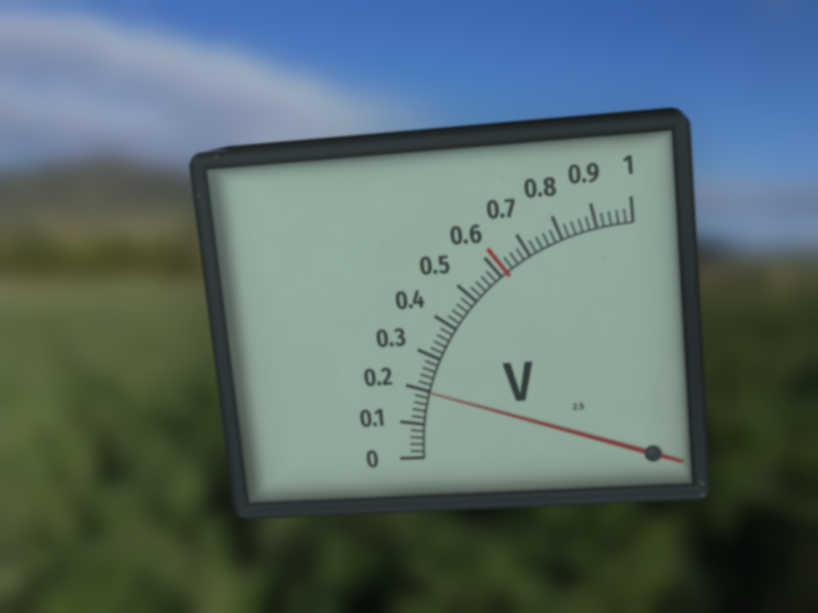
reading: 0.2 V
